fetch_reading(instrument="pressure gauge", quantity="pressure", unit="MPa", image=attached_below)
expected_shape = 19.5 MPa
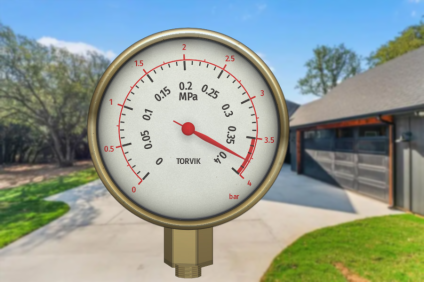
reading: 0.38 MPa
